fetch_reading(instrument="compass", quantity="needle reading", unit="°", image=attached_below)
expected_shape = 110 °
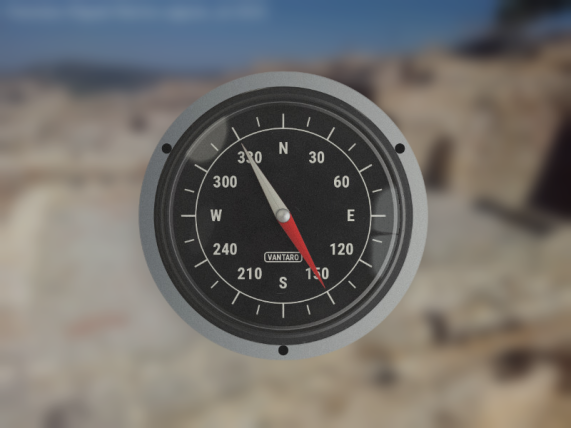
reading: 150 °
